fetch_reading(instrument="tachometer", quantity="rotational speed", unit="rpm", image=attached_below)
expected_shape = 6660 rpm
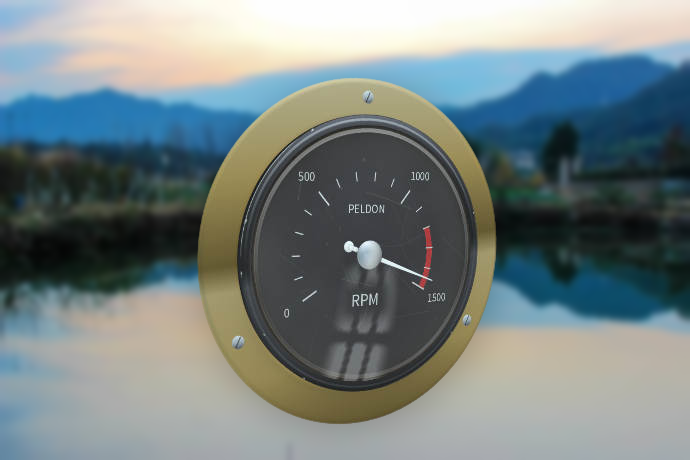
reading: 1450 rpm
